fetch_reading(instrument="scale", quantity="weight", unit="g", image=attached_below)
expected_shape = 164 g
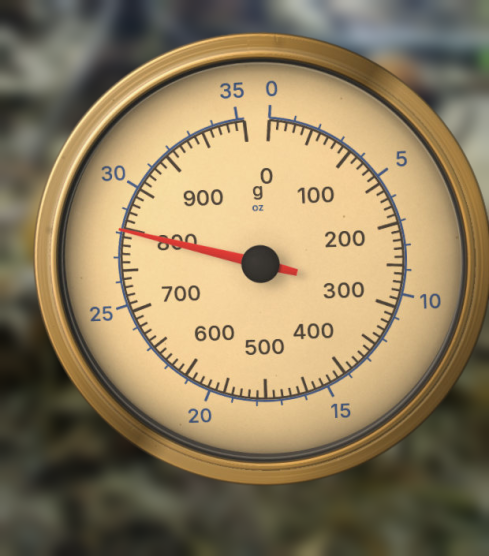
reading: 800 g
